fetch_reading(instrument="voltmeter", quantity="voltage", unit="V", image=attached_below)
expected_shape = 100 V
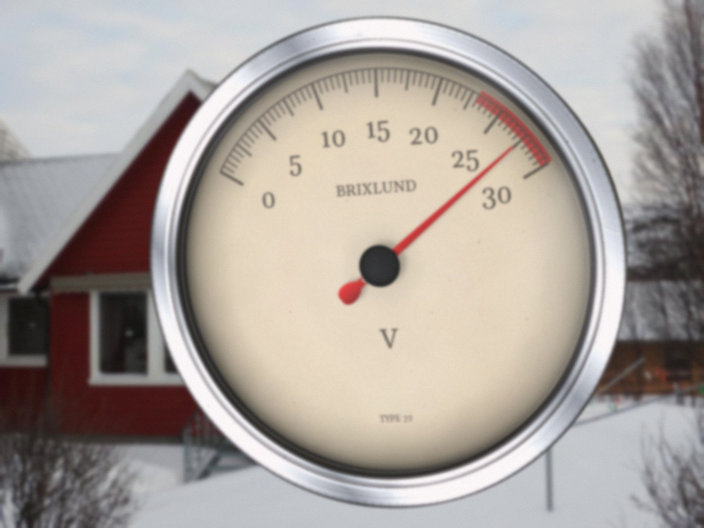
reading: 27.5 V
